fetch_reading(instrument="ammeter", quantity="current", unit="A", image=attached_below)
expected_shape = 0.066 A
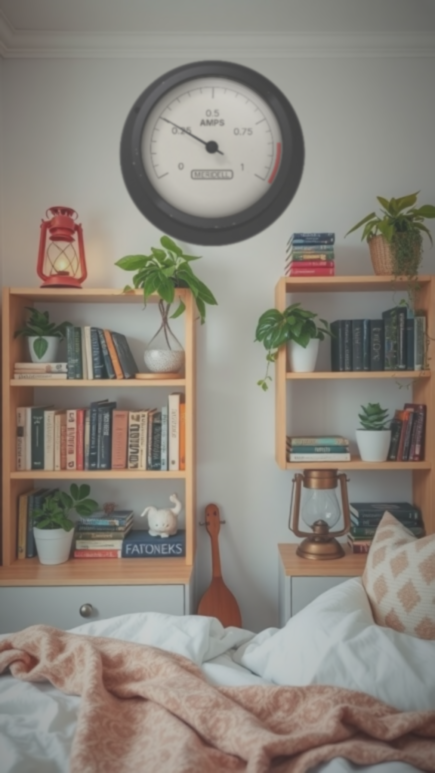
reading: 0.25 A
